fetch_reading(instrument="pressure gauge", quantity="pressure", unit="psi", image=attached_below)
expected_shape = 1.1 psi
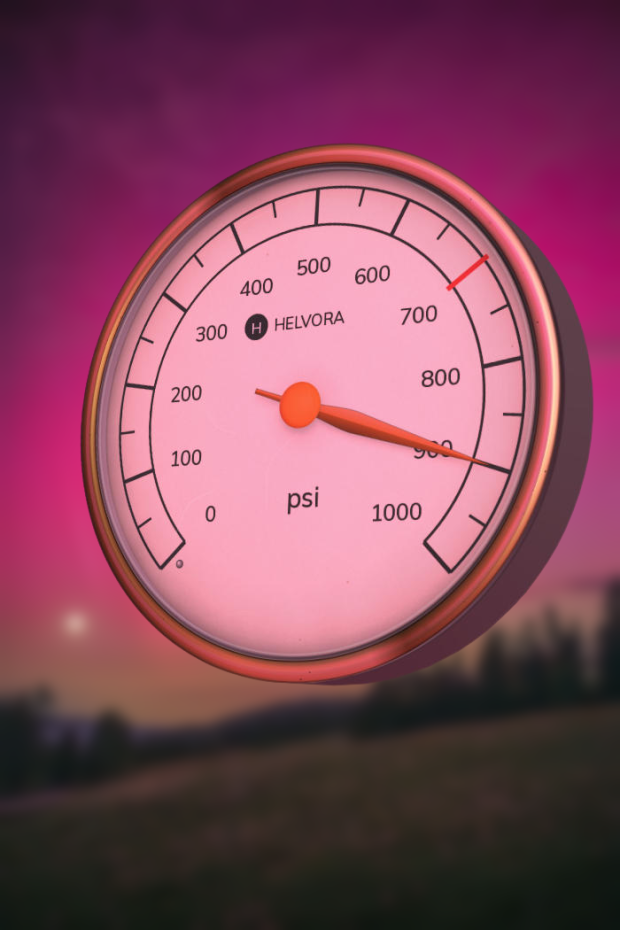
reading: 900 psi
